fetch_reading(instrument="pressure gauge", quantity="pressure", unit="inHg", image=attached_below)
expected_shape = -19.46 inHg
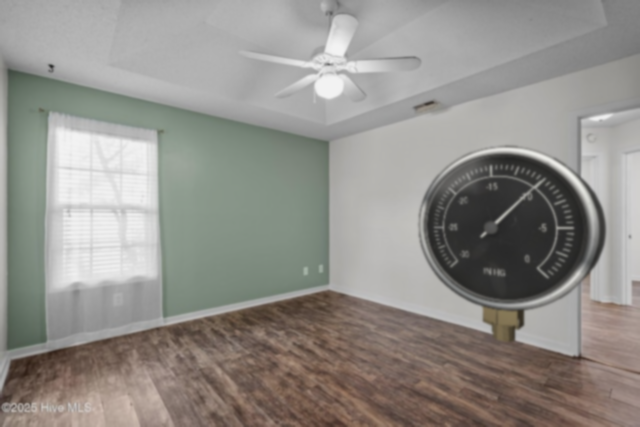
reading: -10 inHg
